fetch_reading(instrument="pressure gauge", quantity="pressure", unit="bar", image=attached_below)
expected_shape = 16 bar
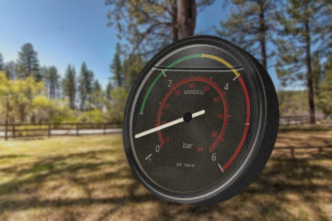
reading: 0.5 bar
